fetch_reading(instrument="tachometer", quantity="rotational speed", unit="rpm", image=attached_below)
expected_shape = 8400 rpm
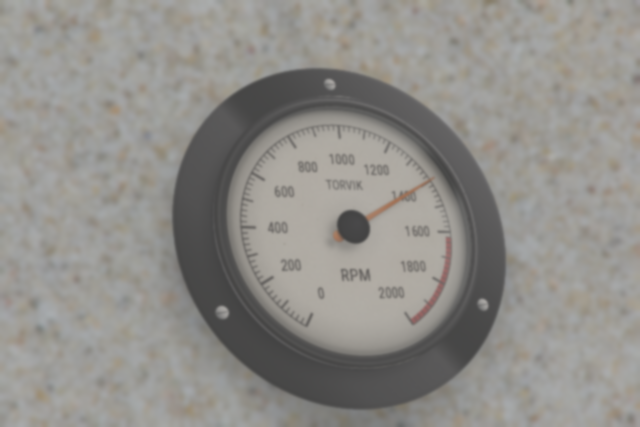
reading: 1400 rpm
